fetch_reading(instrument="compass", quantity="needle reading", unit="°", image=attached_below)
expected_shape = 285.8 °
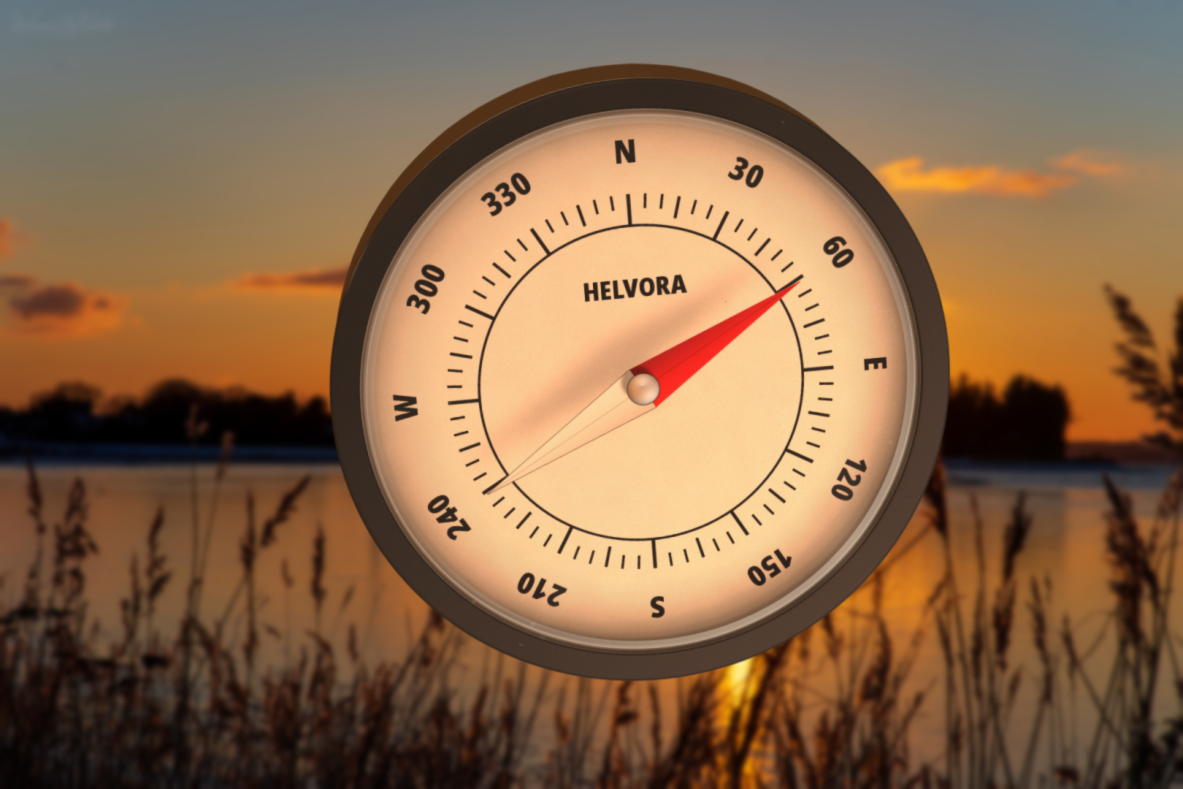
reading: 60 °
